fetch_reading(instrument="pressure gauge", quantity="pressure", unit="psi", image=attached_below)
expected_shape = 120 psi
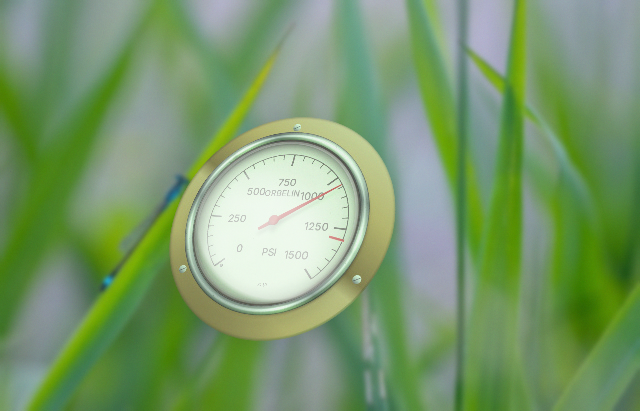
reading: 1050 psi
